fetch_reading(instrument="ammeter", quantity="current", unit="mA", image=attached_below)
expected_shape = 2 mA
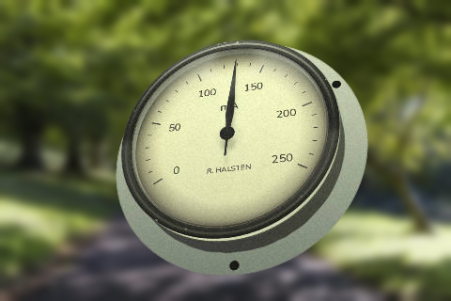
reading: 130 mA
